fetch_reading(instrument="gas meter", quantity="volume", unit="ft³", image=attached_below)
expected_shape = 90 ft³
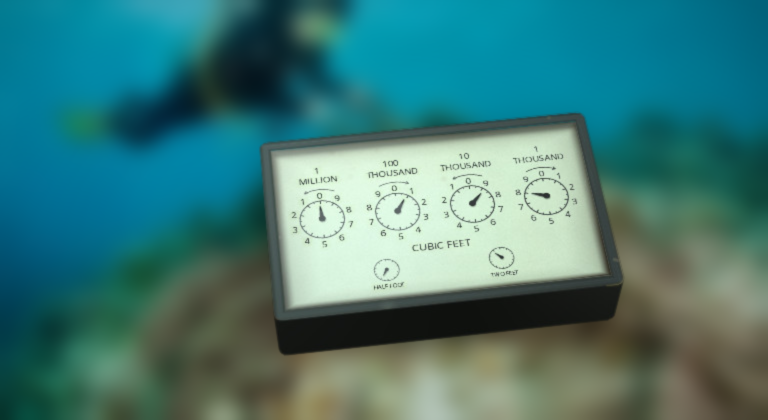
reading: 8800 ft³
